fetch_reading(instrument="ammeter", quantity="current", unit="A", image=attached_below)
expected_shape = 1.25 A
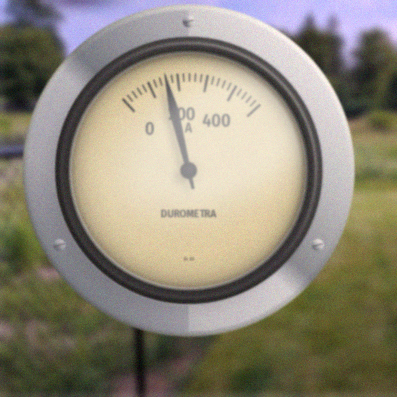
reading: 160 A
